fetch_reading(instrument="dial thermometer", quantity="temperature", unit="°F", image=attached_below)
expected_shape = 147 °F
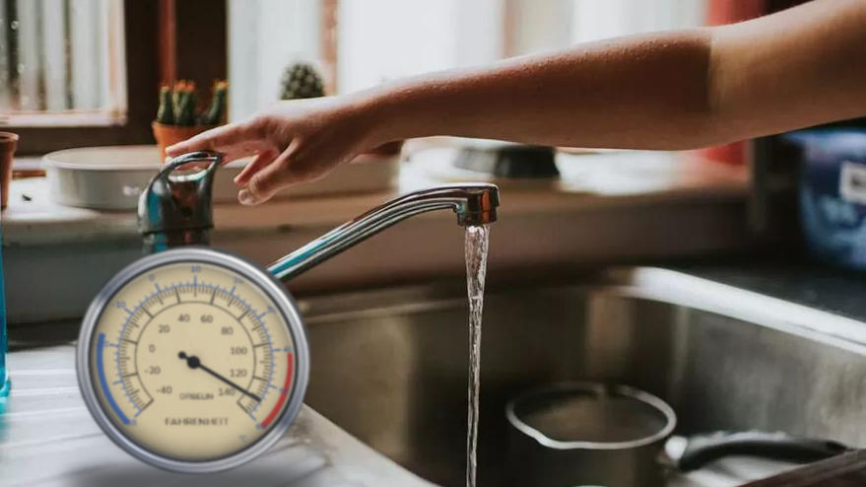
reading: 130 °F
